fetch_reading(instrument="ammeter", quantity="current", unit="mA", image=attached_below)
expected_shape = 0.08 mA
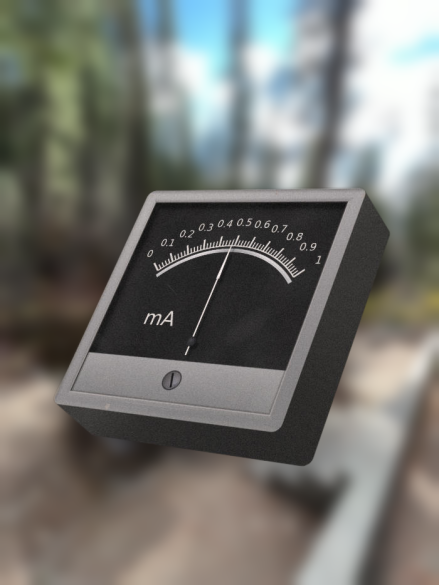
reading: 0.5 mA
